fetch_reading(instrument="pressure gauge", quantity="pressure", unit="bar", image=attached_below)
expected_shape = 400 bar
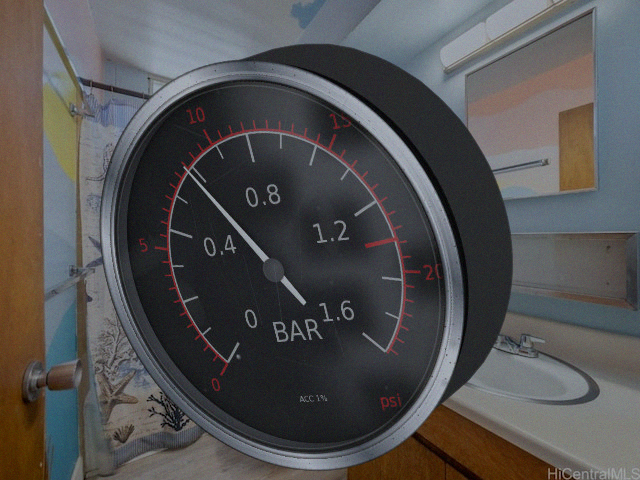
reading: 0.6 bar
